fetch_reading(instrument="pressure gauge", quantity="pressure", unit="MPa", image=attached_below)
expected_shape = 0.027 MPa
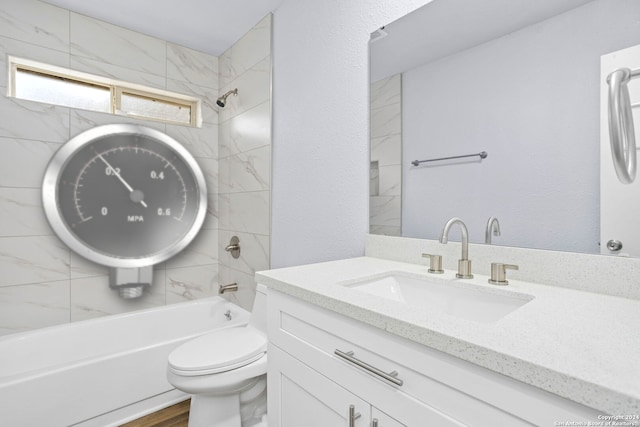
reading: 0.2 MPa
